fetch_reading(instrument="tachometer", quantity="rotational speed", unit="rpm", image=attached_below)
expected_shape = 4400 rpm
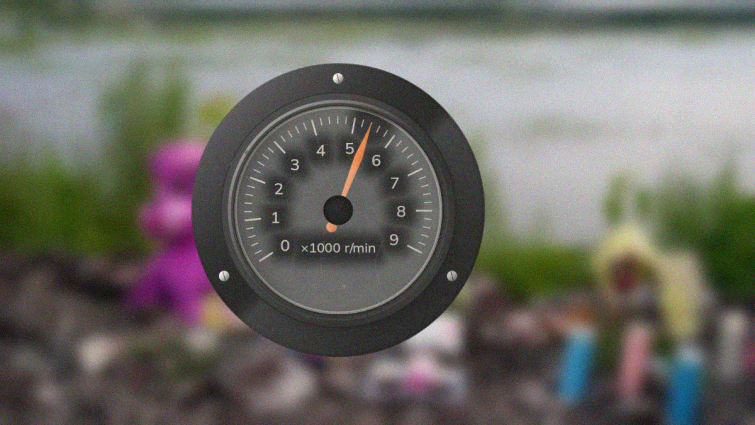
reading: 5400 rpm
